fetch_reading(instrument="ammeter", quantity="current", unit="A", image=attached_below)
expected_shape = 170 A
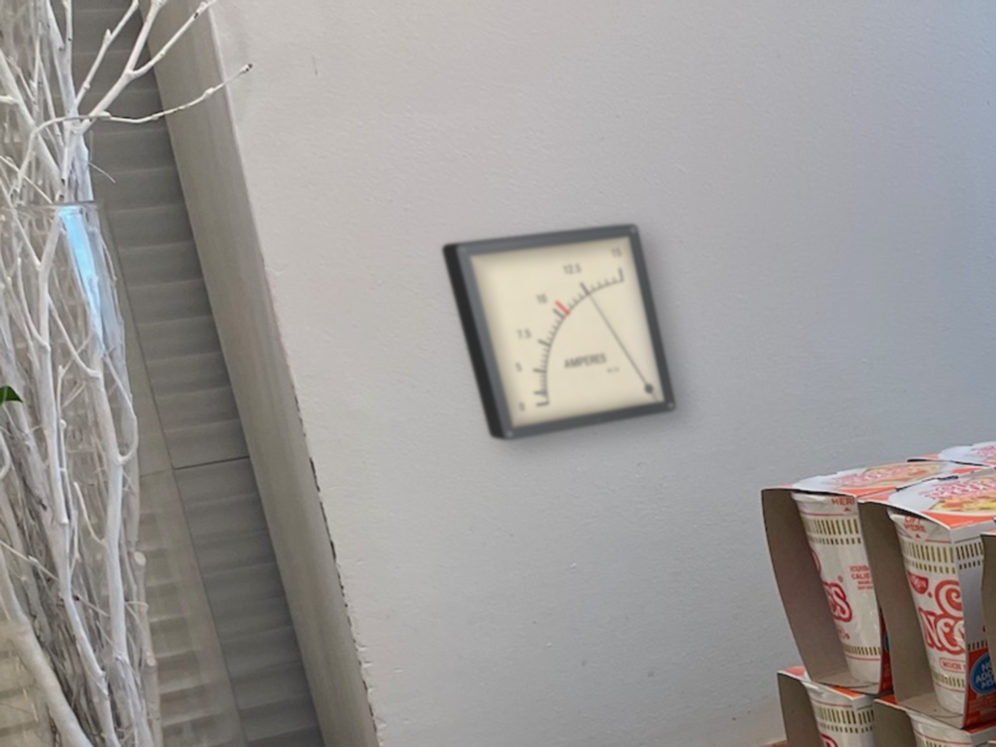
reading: 12.5 A
